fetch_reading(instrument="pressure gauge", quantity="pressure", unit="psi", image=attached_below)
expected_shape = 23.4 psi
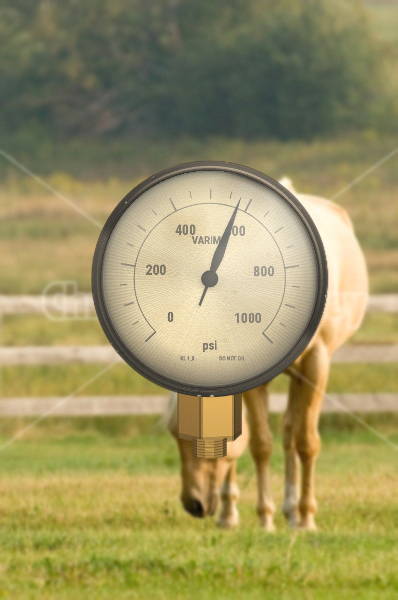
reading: 575 psi
